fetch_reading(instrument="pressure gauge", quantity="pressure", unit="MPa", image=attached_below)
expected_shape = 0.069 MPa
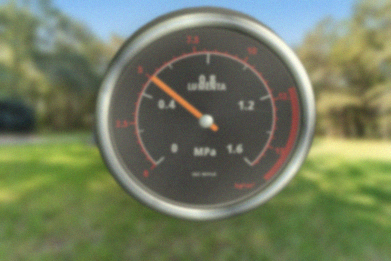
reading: 0.5 MPa
